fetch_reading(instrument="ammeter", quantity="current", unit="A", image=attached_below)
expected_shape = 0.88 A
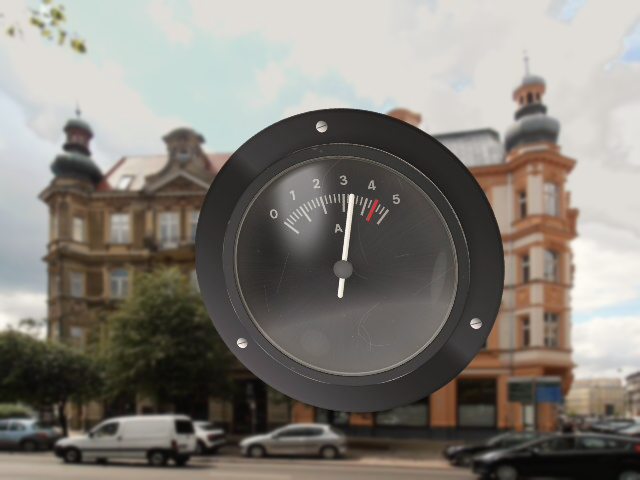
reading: 3.4 A
